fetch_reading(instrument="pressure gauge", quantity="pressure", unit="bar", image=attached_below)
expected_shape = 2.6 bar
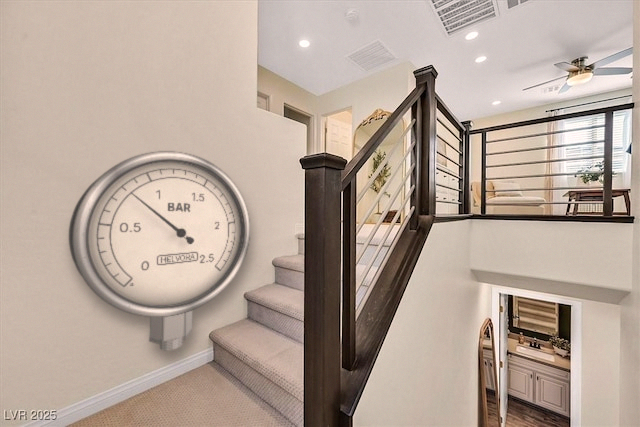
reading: 0.8 bar
